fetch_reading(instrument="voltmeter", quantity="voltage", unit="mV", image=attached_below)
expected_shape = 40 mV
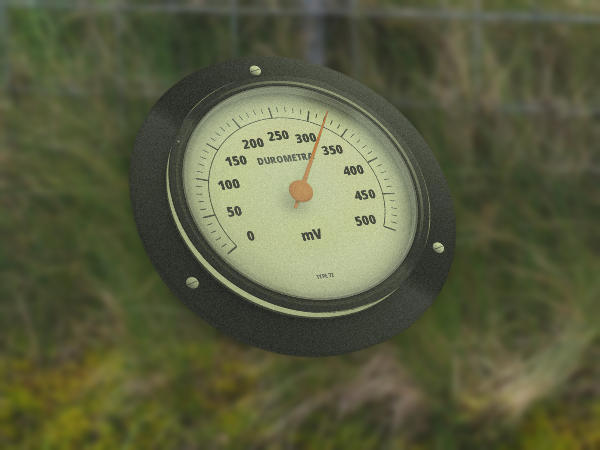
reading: 320 mV
